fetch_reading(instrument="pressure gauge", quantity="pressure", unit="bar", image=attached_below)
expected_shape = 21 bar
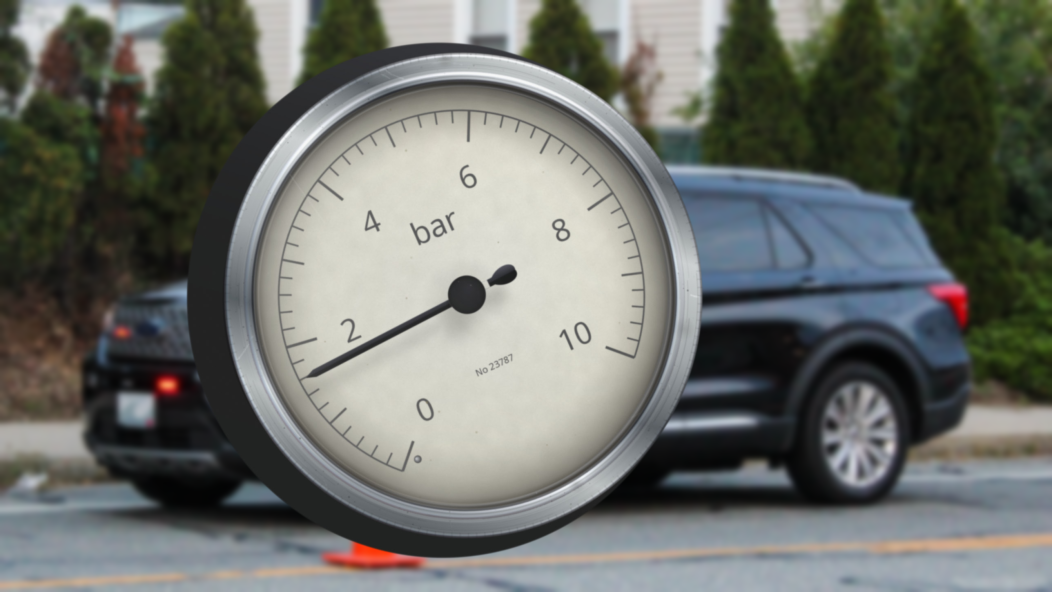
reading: 1.6 bar
